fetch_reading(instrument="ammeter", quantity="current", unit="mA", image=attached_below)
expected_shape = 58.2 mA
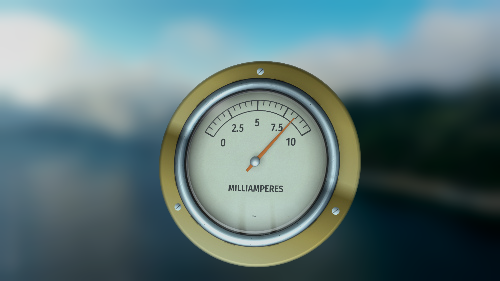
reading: 8.5 mA
